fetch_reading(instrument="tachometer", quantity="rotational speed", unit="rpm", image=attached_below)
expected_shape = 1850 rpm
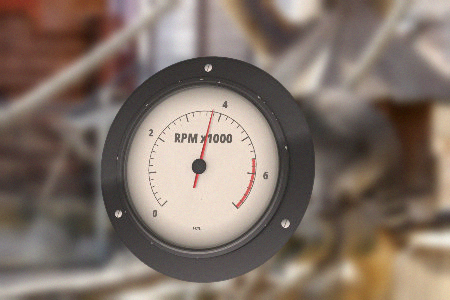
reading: 3800 rpm
